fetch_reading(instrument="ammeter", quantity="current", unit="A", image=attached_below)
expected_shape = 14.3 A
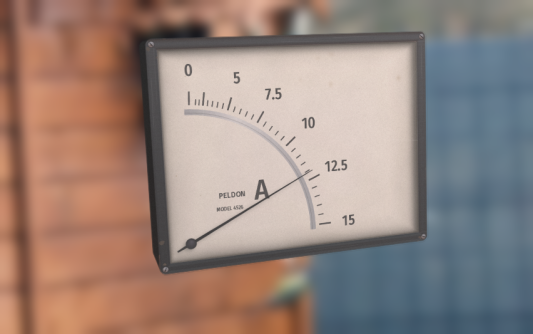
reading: 12 A
